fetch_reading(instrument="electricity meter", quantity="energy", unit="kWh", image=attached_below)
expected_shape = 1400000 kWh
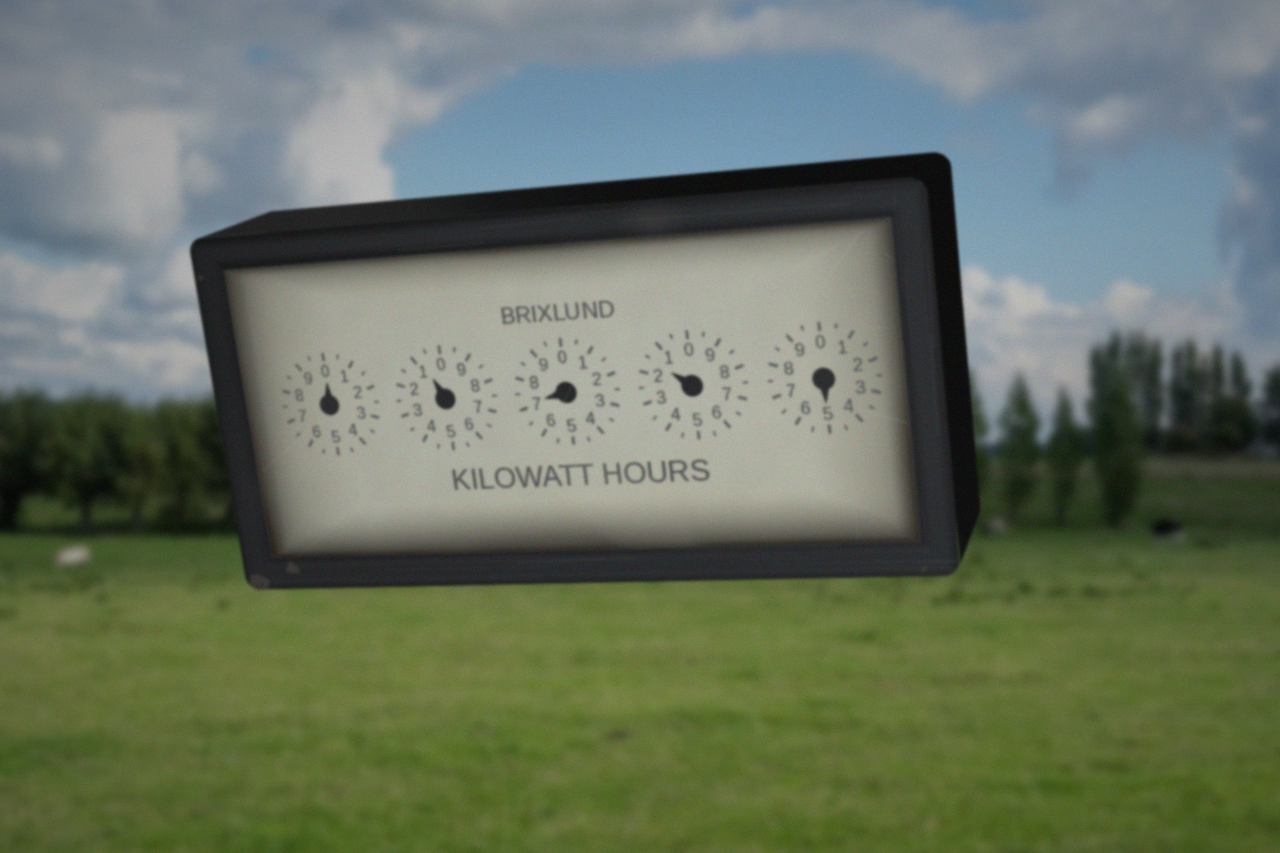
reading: 715 kWh
